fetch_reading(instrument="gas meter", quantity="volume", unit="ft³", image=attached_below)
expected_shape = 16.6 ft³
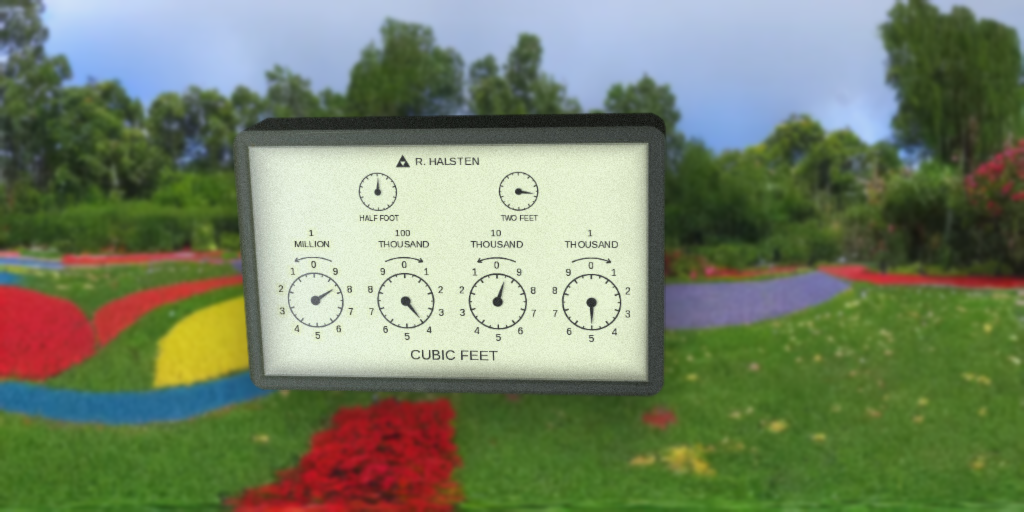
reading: 839500 ft³
